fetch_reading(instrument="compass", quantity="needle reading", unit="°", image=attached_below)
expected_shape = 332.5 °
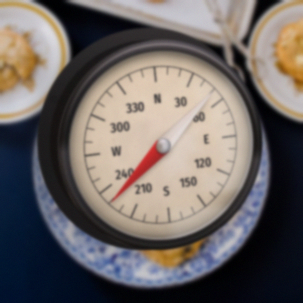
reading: 230 °
